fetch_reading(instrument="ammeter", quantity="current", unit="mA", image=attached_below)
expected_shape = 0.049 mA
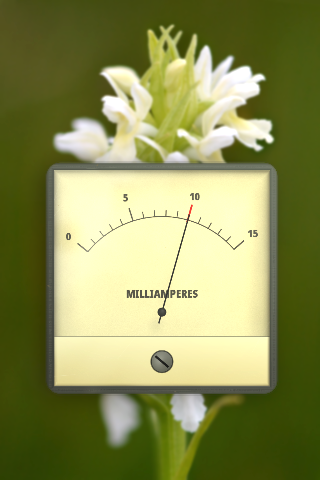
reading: 10 mA
